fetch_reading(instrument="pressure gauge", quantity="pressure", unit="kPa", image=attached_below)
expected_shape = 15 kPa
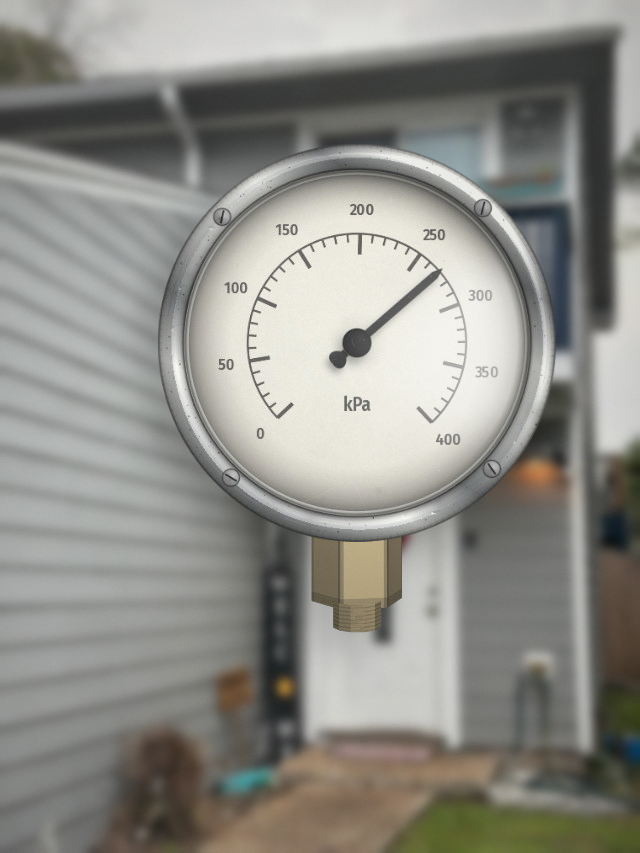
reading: 270 kPa
